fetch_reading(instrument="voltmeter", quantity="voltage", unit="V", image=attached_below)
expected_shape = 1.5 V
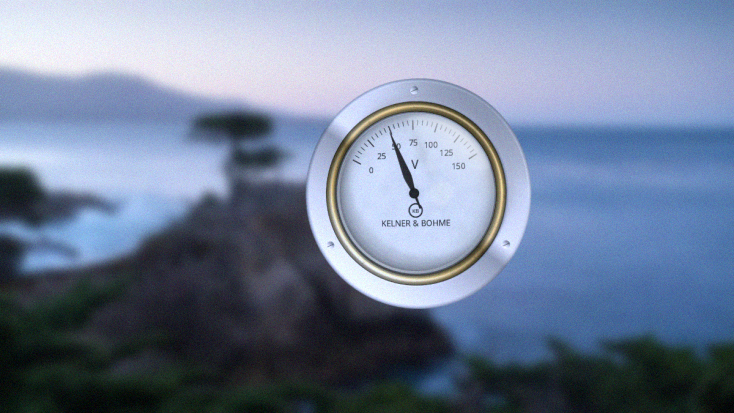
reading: 50 V
